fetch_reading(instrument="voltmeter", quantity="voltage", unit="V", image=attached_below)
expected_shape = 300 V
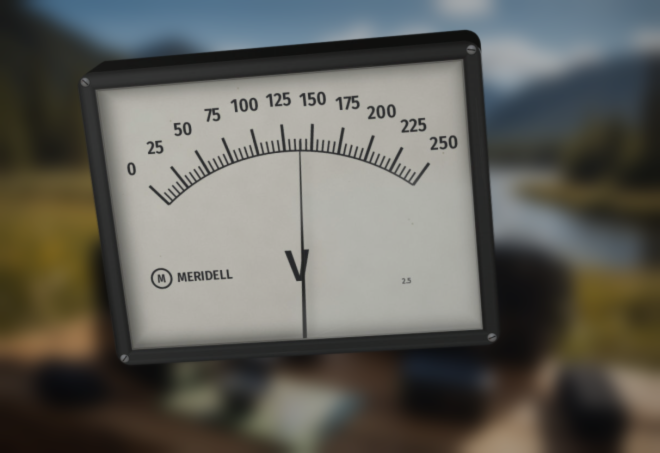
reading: 140 V
